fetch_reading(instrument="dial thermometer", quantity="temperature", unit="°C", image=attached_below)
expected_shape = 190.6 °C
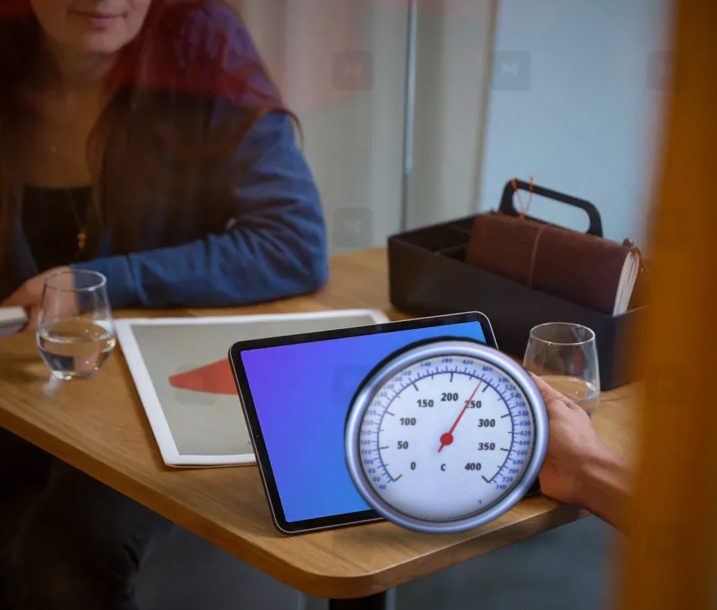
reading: 237.5 °C
